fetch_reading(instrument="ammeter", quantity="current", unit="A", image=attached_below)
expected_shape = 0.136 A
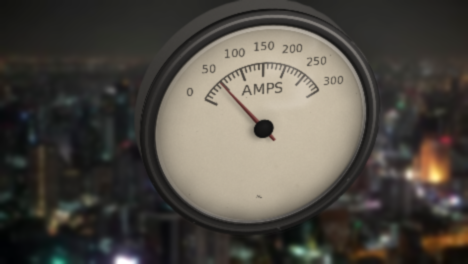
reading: 50 A
